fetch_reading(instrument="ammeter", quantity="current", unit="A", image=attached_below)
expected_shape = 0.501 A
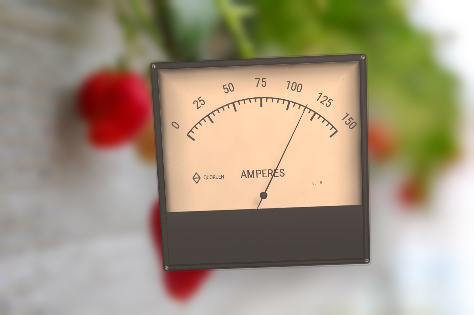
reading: 115 A
